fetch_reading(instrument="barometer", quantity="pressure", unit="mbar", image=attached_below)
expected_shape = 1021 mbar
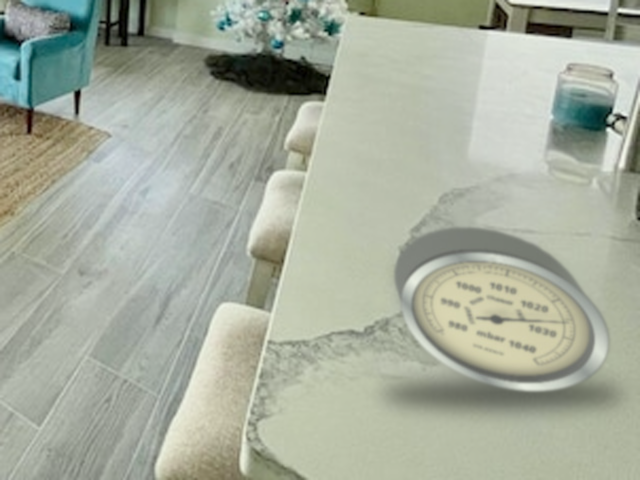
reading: 1025 mbar
